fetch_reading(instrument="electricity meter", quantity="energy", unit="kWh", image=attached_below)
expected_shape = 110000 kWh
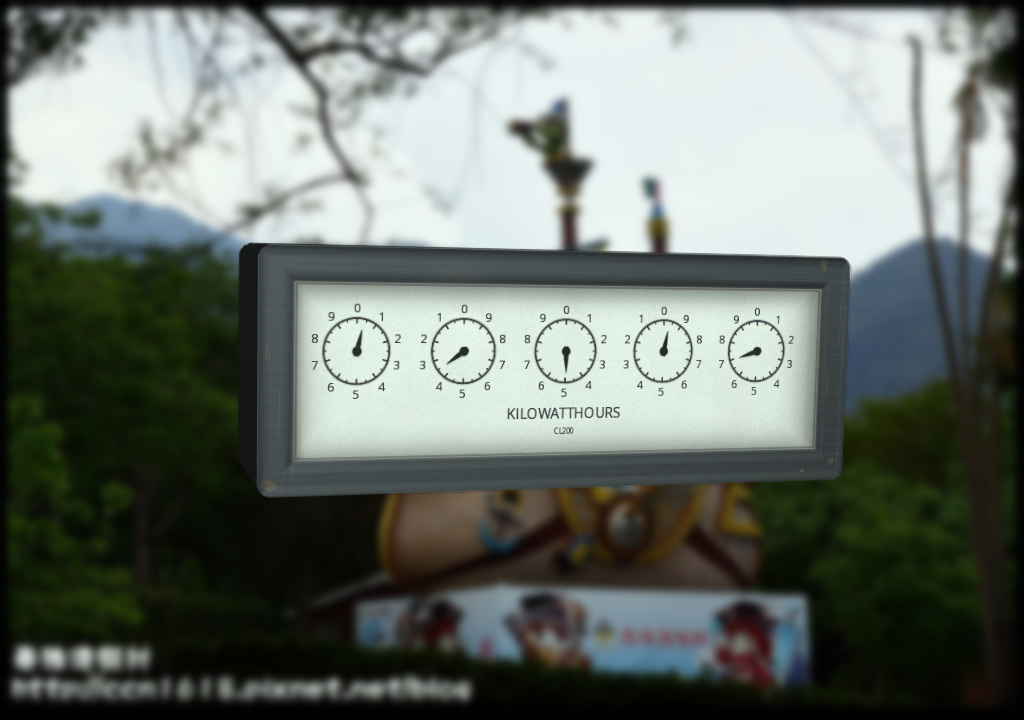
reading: 3497 kWh
